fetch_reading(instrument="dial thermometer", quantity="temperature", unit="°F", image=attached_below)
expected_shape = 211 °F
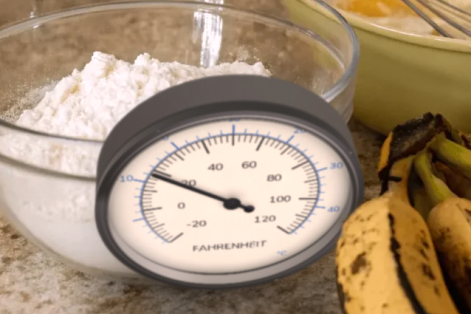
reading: 20 °F
